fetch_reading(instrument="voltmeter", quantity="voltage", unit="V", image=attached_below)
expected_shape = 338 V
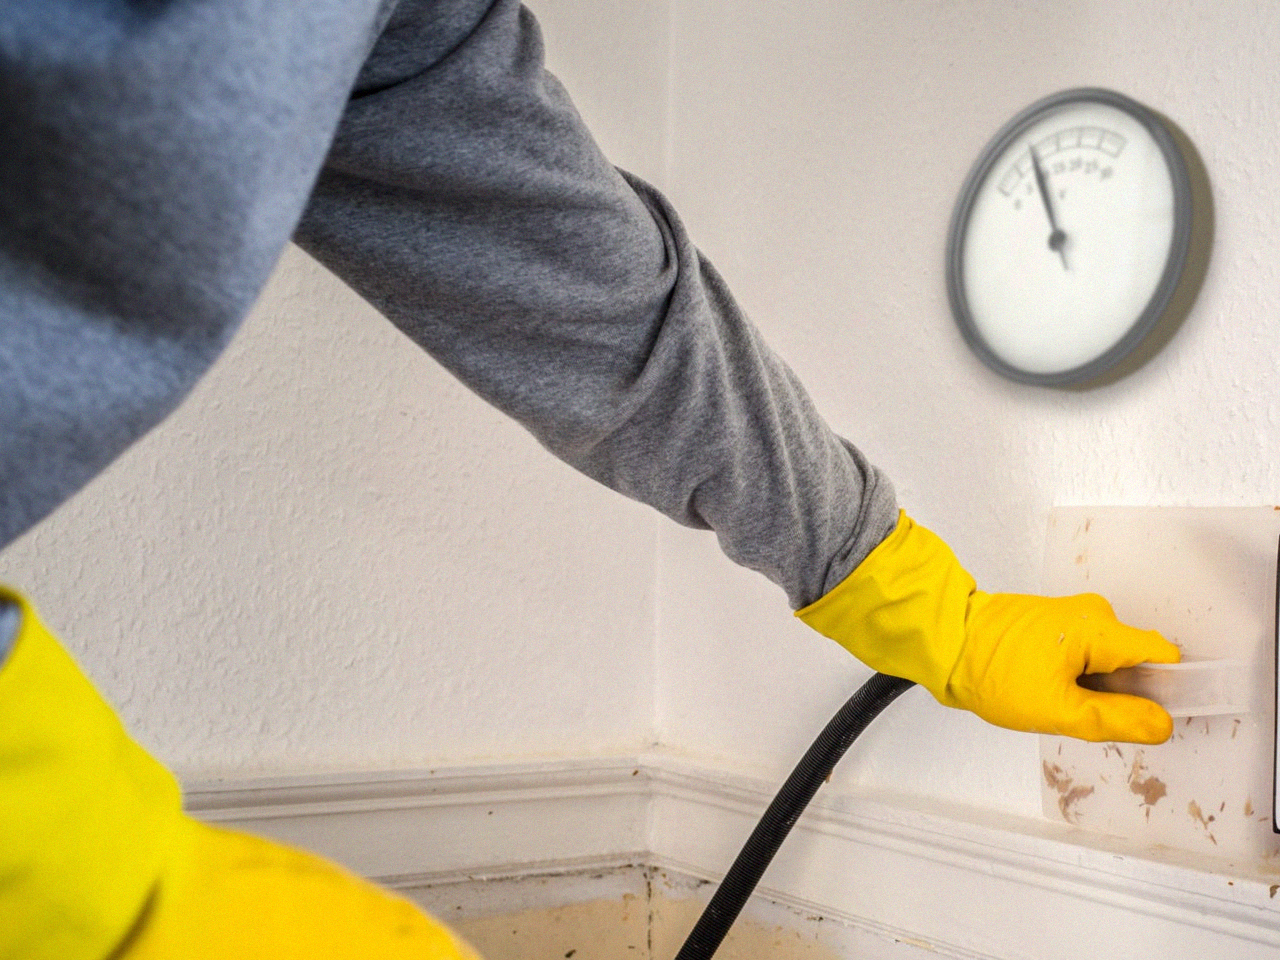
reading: 10 V
